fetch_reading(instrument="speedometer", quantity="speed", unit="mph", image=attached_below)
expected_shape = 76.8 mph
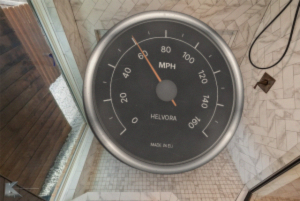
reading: 60 mph
